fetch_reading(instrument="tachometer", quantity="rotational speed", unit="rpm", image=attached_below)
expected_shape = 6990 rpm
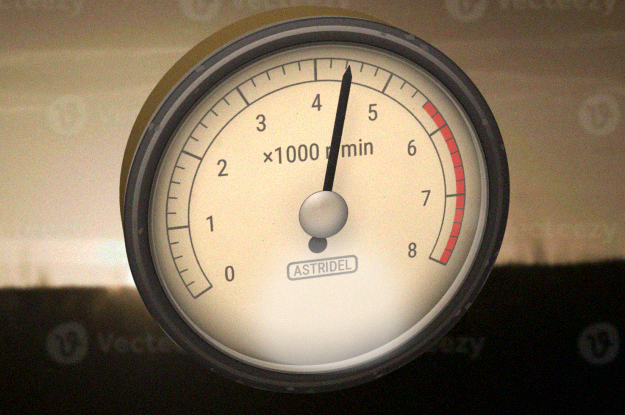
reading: 4400 rpm
